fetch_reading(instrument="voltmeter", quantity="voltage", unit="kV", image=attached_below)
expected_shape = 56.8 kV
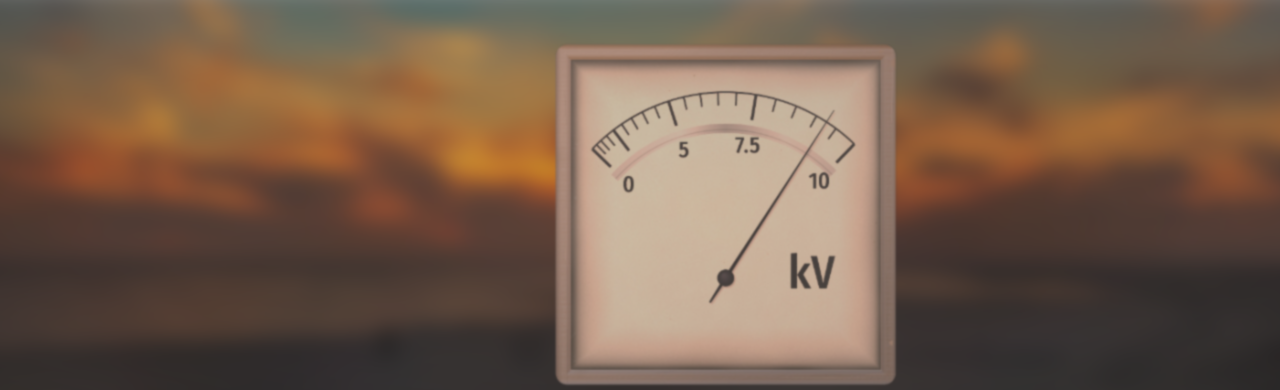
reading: 9.25 kV
